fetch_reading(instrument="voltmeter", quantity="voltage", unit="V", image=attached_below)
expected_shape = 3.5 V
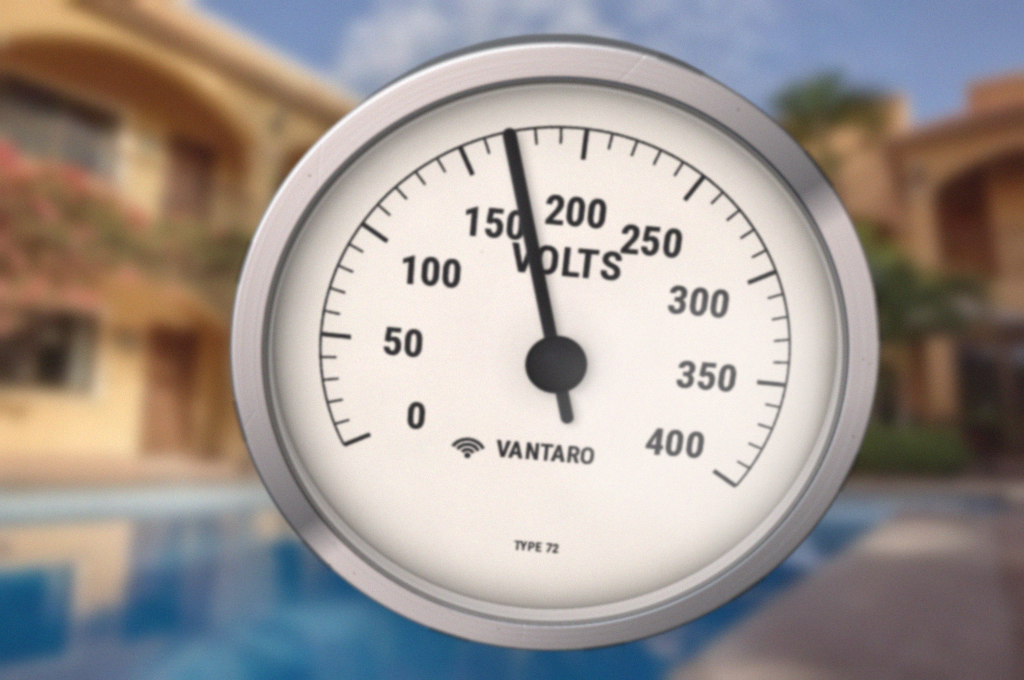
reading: 170 V
